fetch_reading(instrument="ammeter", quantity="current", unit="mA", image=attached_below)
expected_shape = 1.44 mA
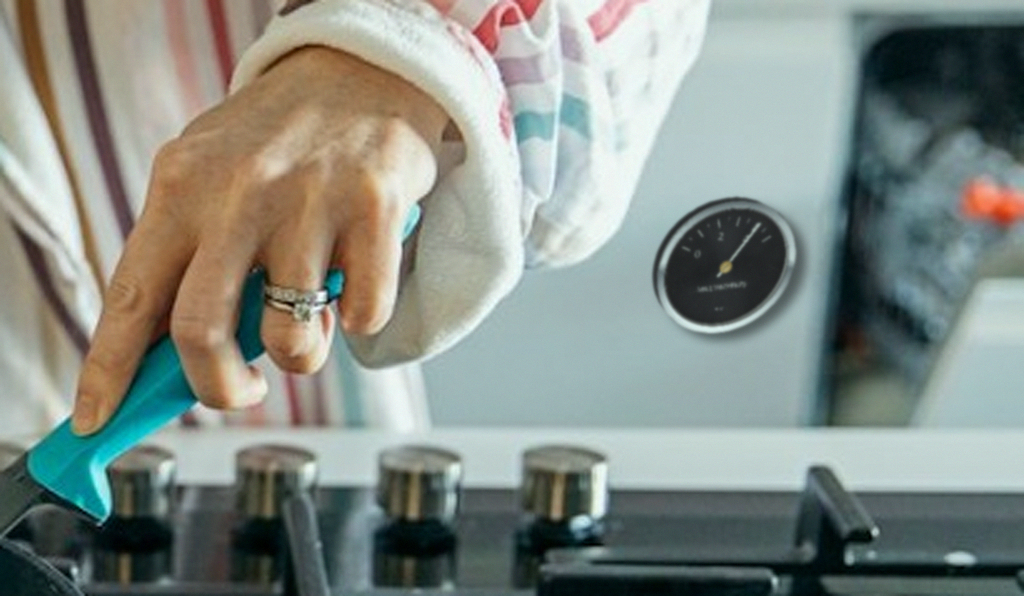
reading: 4 mA
